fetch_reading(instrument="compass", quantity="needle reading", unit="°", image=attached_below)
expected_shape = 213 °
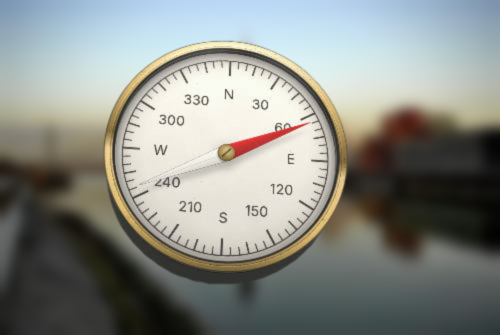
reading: 65 °
